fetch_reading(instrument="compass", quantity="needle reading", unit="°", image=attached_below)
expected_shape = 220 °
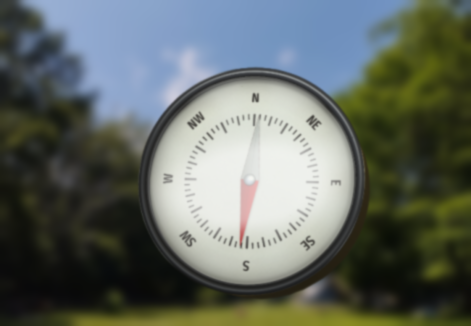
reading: 185 °
